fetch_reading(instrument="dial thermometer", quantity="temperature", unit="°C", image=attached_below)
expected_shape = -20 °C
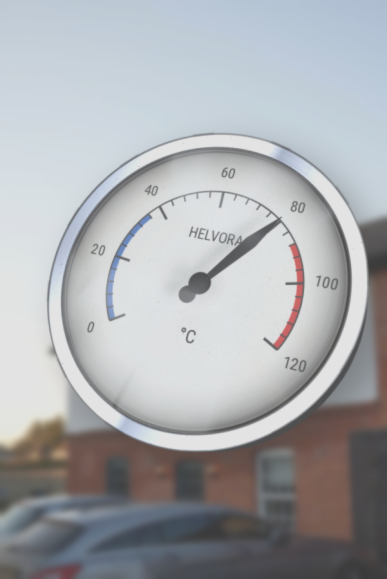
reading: 80 °C
